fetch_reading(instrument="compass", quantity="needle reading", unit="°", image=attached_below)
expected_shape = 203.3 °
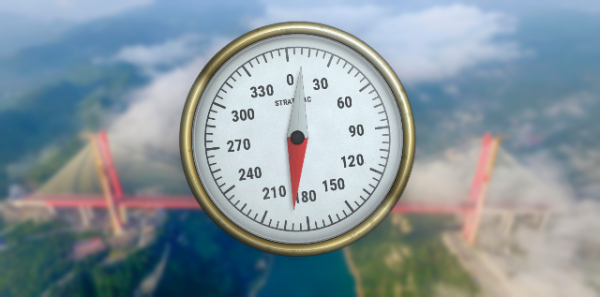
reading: 190 °
